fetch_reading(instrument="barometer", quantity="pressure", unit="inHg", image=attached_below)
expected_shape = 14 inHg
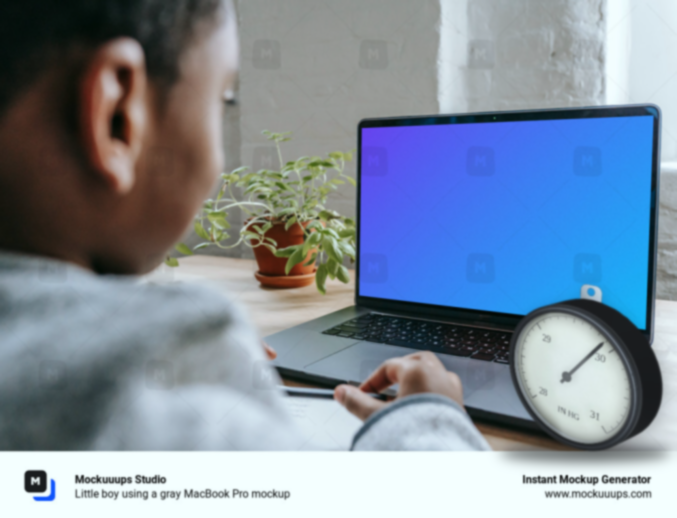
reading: 29.9 inHg
